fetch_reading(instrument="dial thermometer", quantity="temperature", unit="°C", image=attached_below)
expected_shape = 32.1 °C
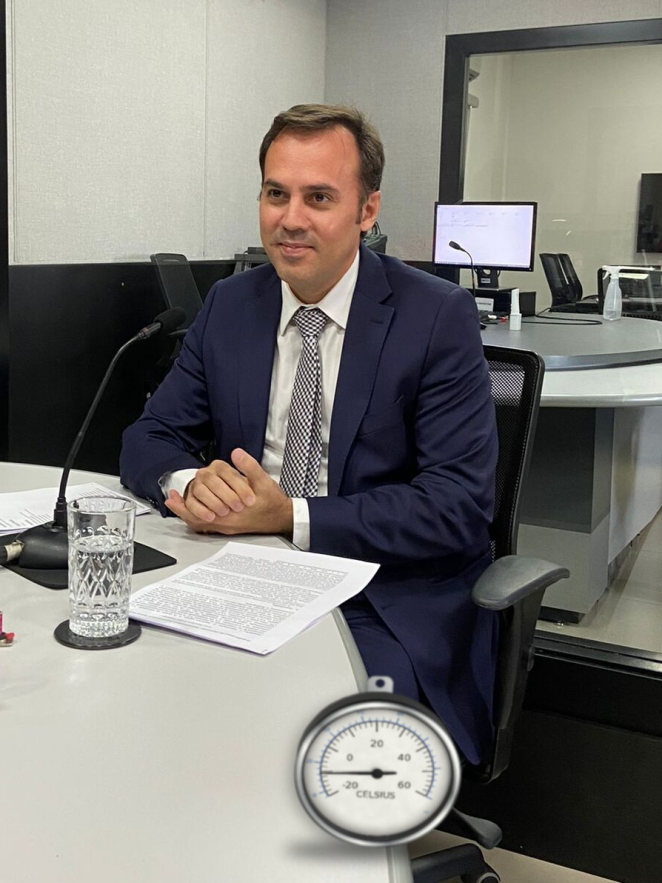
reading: -10 °C
